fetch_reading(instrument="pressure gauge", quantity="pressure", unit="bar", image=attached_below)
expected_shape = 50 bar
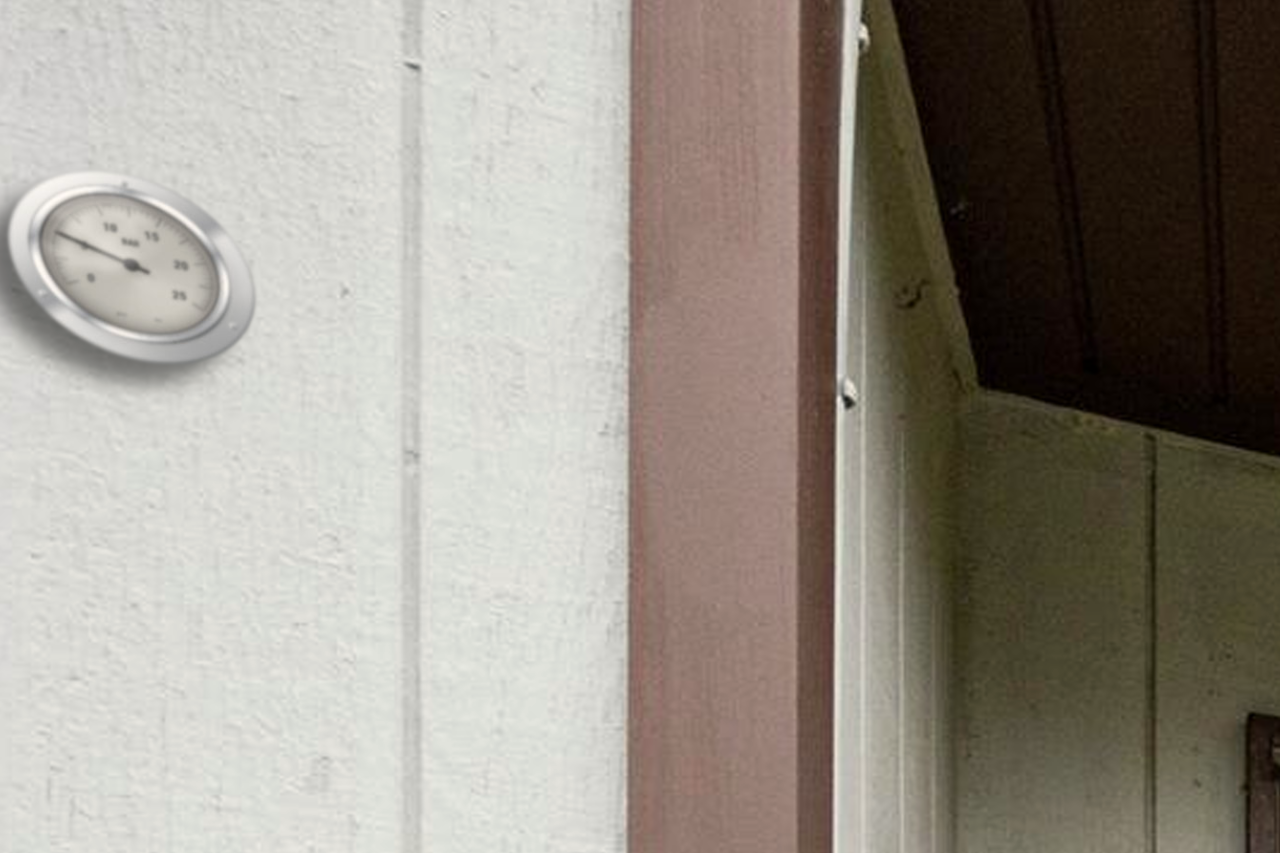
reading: 5 bar
